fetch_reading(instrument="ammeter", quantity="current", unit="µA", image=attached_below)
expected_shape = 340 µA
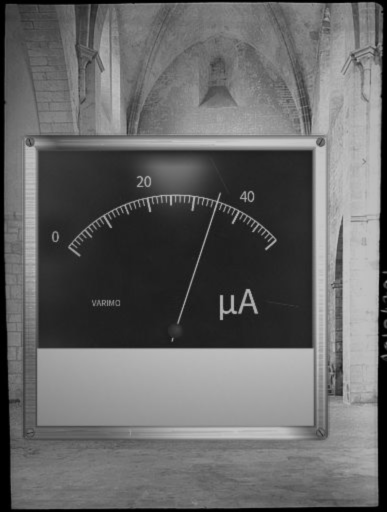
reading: 35 µA
